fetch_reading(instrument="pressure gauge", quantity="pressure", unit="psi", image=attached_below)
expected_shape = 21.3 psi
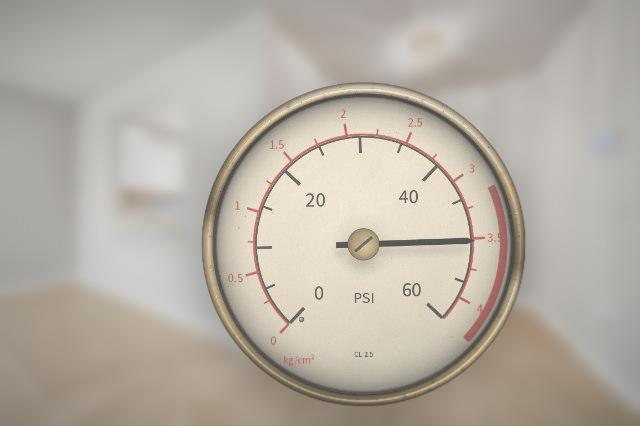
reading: 50 psi
